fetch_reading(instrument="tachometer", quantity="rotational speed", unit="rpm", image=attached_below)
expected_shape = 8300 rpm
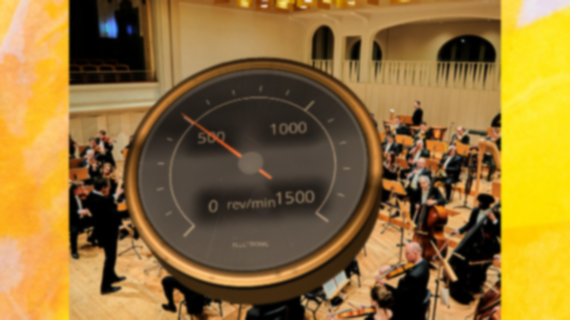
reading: 500 rpm
